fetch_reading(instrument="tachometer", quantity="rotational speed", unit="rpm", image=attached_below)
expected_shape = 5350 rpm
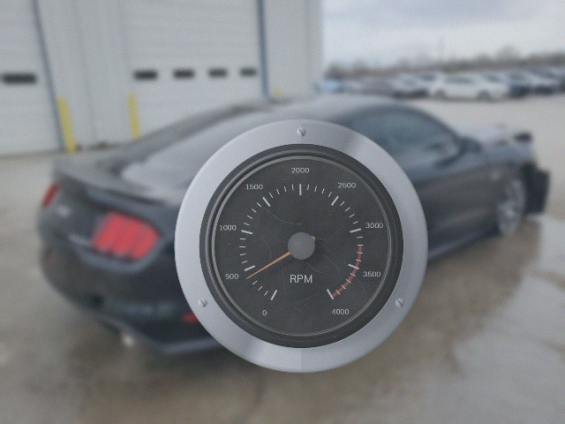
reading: 400 rpm
